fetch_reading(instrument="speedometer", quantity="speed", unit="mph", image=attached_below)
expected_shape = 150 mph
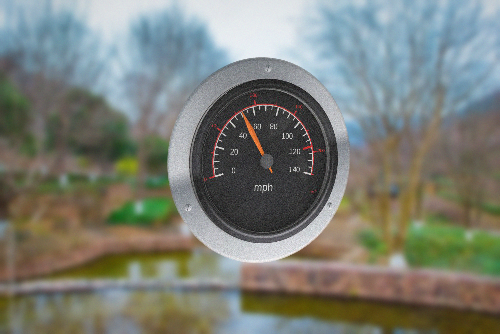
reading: 50 mph
